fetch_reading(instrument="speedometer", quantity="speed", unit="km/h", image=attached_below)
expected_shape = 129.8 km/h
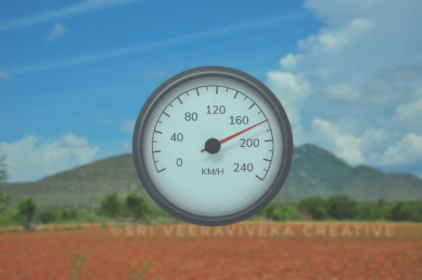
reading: 180 km/h
